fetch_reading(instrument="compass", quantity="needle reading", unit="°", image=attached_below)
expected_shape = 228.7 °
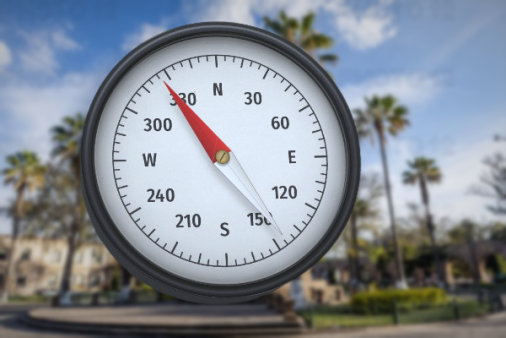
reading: 325 °
